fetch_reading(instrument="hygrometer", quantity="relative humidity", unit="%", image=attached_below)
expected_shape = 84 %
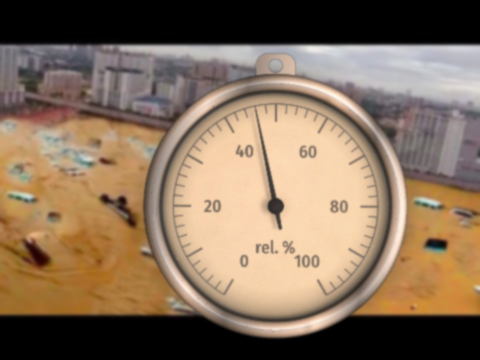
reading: 46 %
